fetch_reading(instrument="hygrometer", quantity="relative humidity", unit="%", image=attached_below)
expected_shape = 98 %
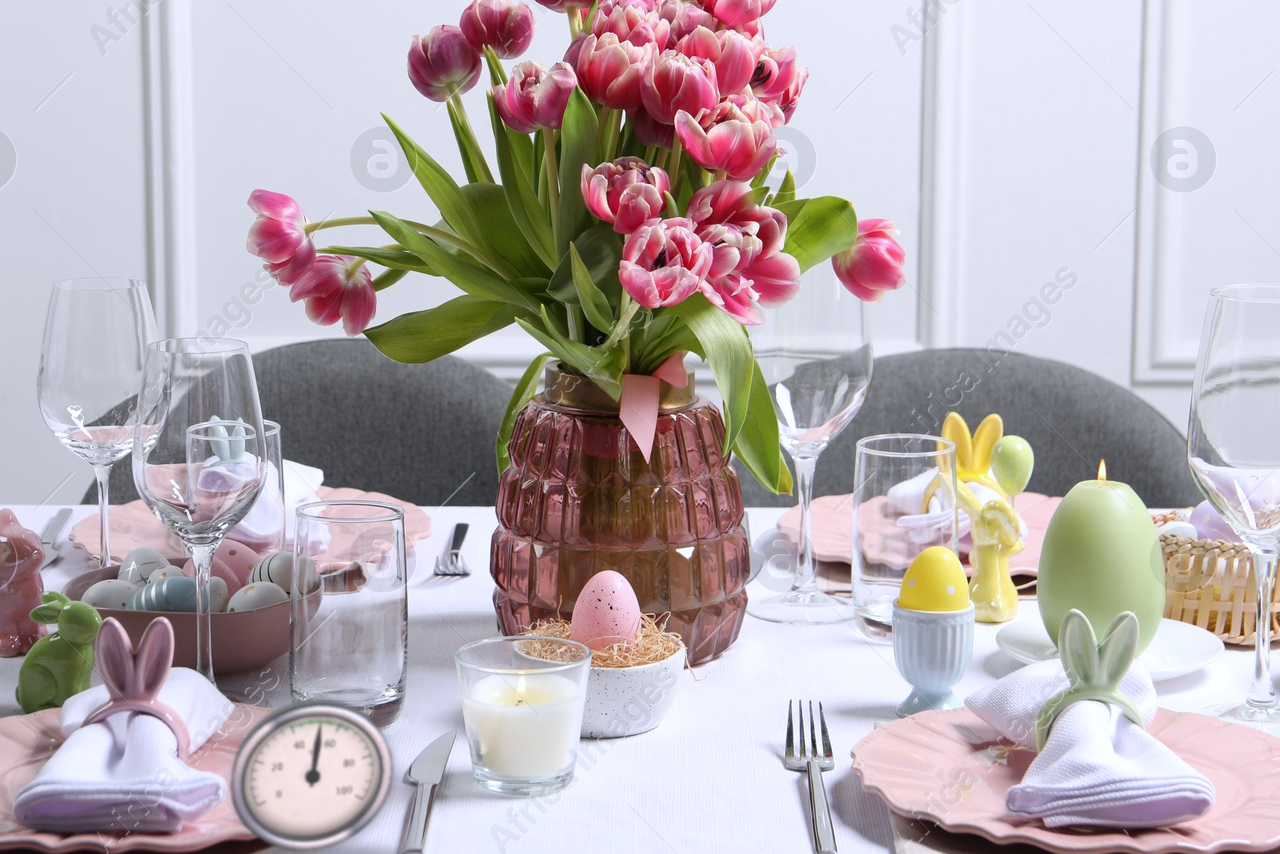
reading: 52 %
